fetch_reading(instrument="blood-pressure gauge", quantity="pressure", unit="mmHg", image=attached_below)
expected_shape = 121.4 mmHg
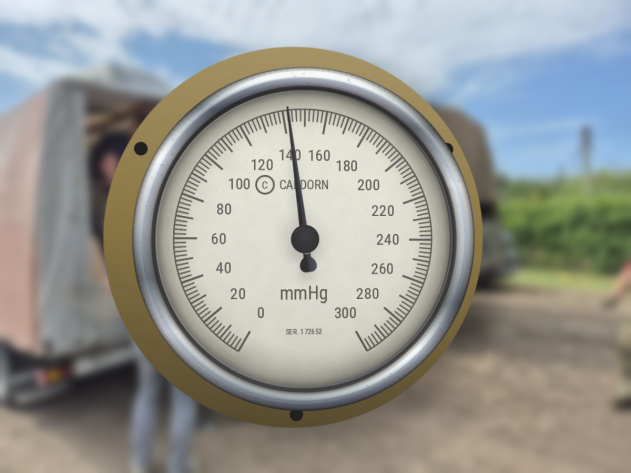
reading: 142 mmHg
